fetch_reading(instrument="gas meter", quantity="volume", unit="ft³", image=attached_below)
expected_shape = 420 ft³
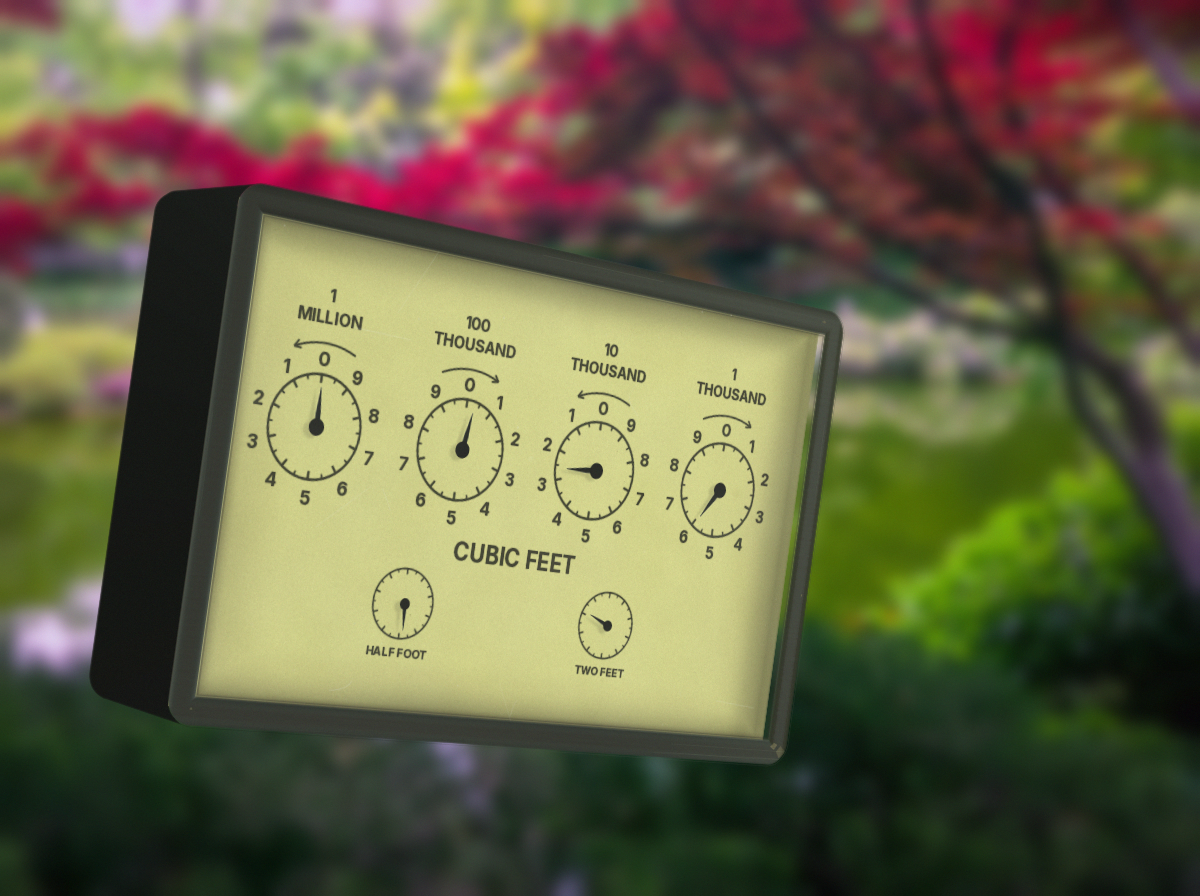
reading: 2600 ft³
